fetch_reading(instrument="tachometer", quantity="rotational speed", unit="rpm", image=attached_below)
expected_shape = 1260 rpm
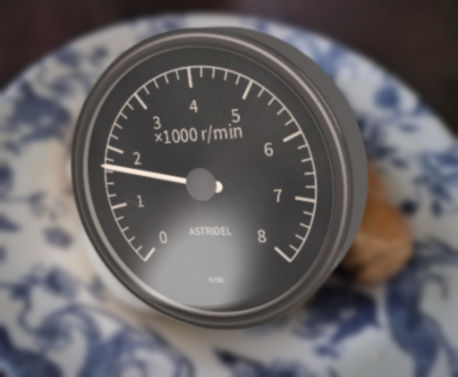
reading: 1700 rpm
